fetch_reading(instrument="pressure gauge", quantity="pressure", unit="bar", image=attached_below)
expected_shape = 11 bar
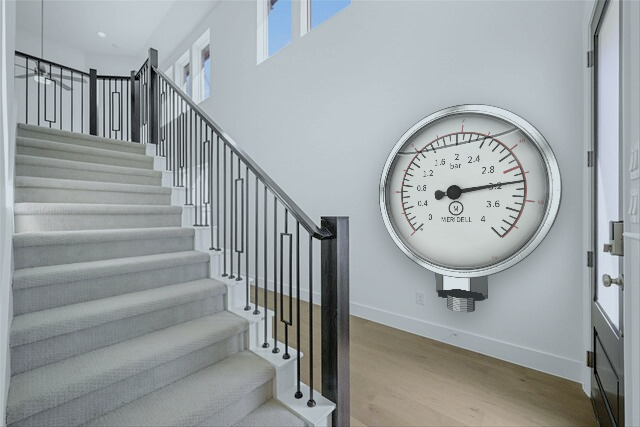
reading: 3.2 bar
